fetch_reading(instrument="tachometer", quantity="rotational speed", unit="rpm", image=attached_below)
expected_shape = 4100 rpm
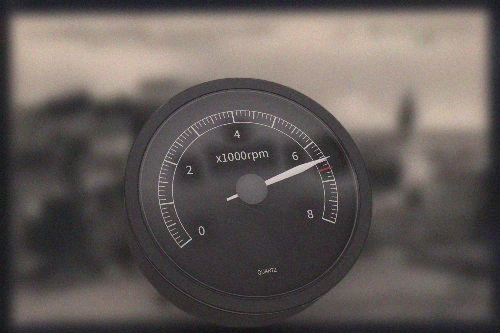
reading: 6500 rpm
